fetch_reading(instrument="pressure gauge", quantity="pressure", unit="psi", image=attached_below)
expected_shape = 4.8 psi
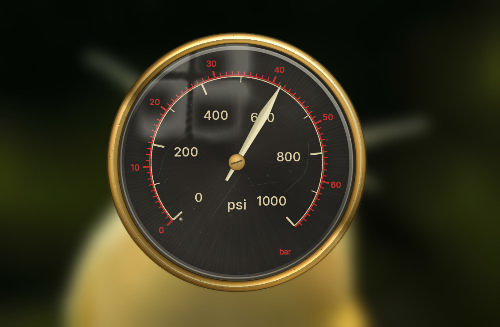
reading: 600 psi
